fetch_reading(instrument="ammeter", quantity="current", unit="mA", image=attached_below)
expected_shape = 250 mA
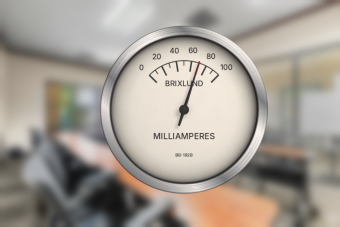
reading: 70 mA
